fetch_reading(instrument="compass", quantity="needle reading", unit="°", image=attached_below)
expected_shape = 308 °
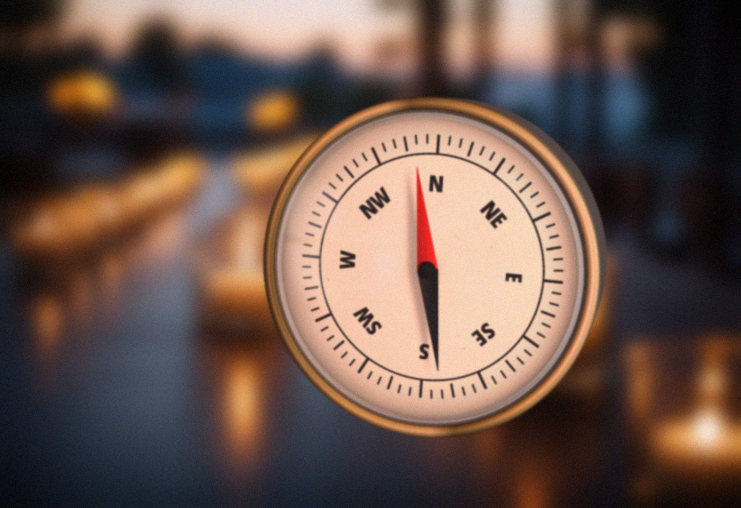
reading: 350 °
